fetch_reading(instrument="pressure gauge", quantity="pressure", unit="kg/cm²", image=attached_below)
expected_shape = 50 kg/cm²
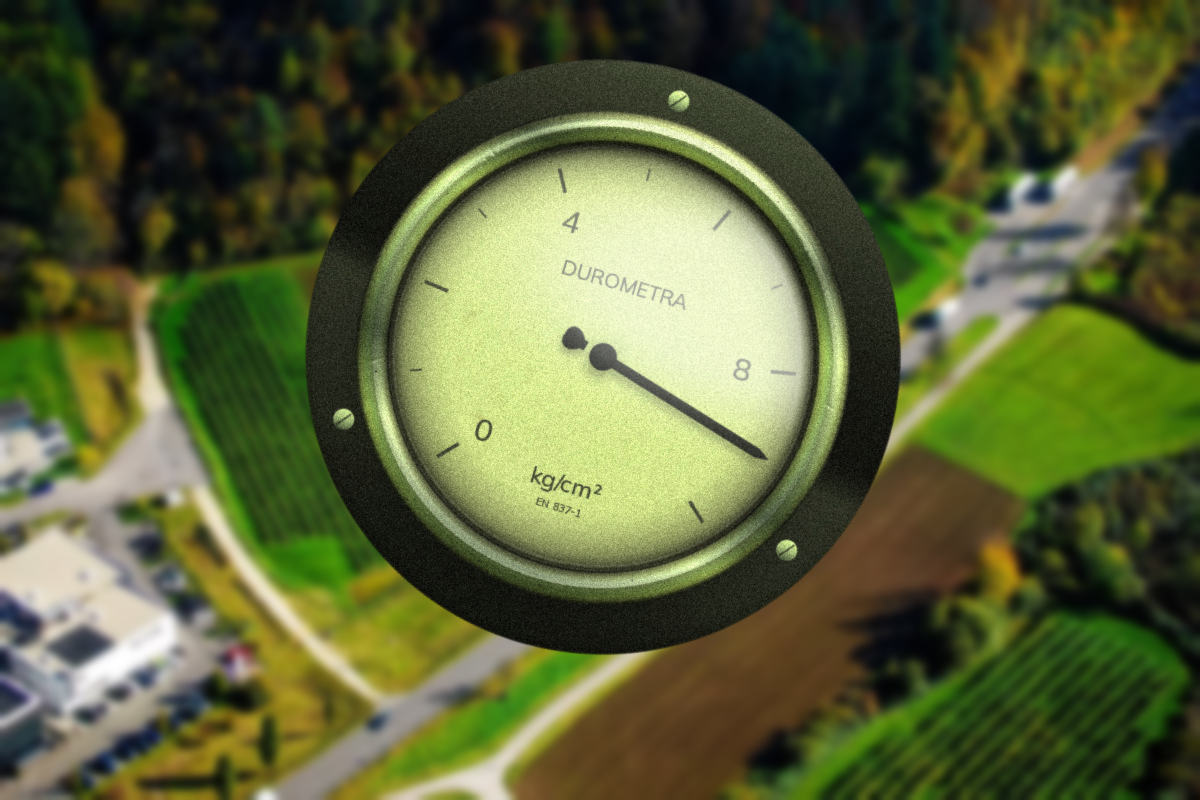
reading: 9 kg/cm²
